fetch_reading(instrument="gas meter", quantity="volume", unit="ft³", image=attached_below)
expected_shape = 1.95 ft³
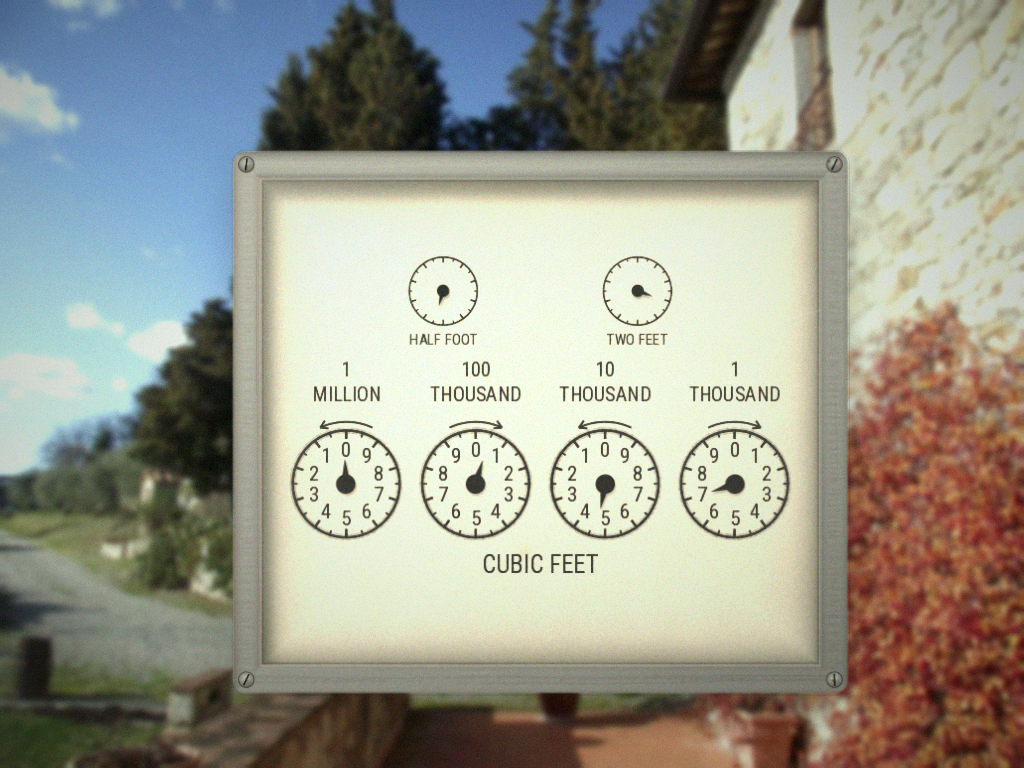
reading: 4700 ft³
